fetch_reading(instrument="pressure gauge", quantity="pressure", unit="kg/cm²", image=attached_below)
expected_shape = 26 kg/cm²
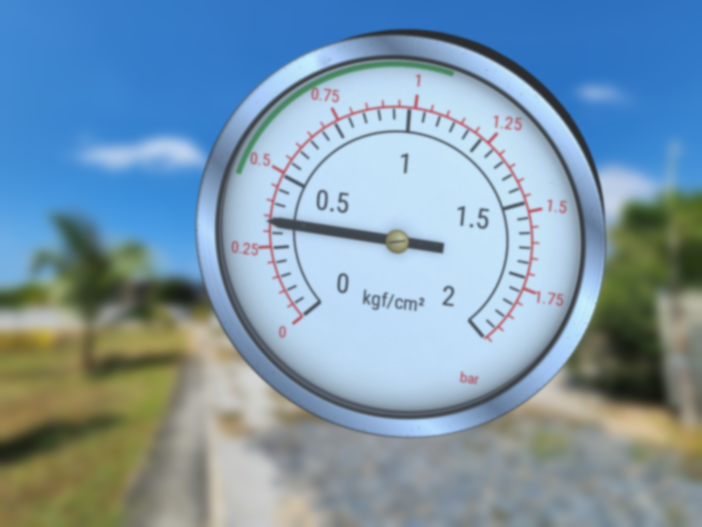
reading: 0.35 kg/cm²
